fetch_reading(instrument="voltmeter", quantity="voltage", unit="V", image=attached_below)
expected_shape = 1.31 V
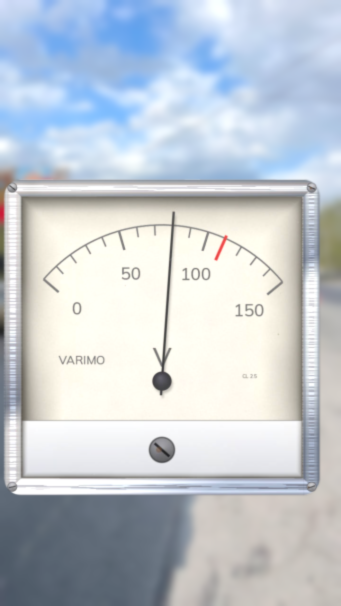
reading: 80 V
